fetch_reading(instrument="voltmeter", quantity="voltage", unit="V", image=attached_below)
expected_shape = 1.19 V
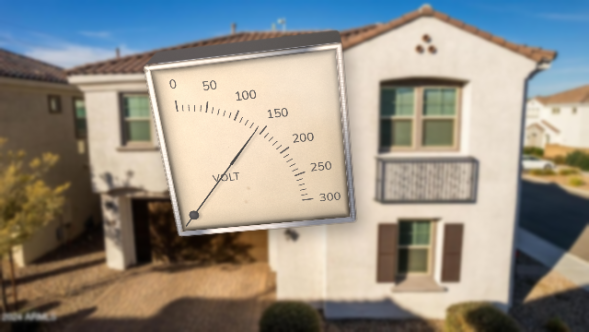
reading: 140 V
